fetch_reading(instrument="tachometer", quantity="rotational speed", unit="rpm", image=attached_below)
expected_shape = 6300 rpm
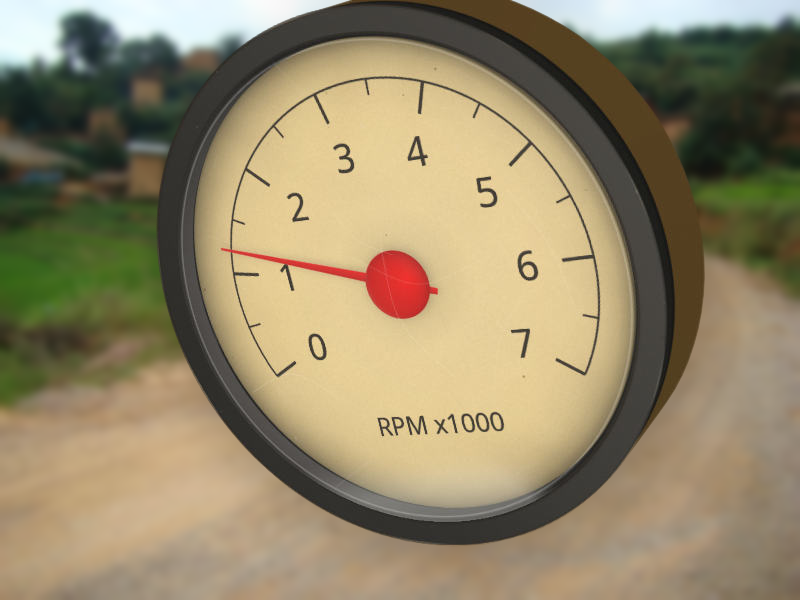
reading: 1250 rpm
